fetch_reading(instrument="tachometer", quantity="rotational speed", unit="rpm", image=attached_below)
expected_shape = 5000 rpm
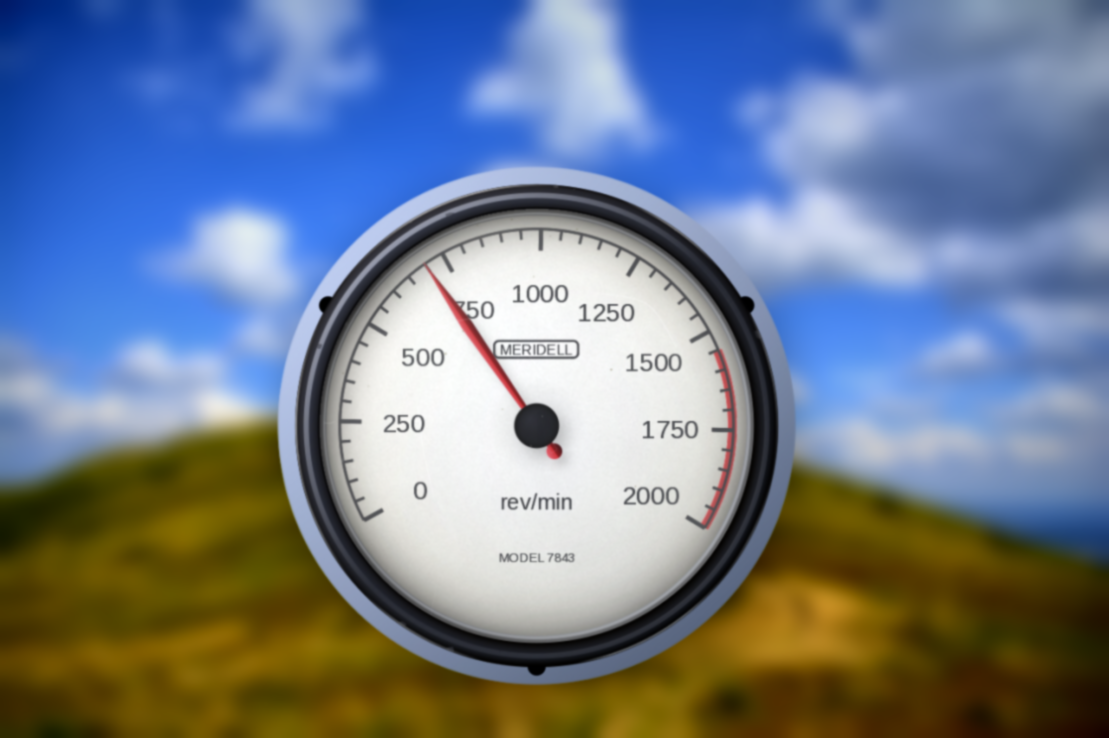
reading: 700 rpm
